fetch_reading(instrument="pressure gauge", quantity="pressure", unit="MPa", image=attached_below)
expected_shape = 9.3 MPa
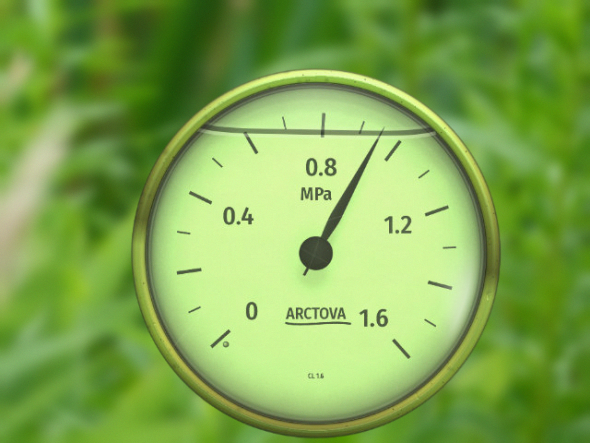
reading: 0.95 MPa
